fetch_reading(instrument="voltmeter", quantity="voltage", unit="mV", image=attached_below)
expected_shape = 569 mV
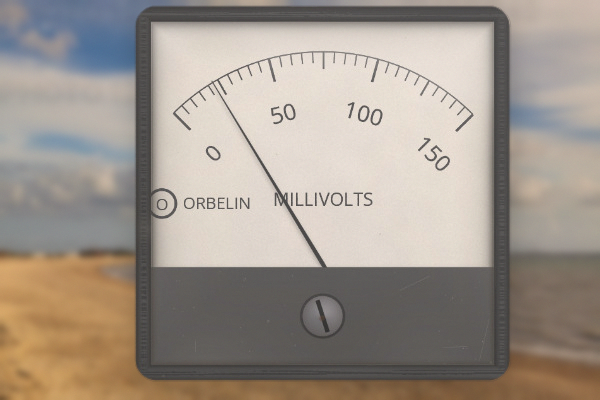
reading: 22.5 mV
